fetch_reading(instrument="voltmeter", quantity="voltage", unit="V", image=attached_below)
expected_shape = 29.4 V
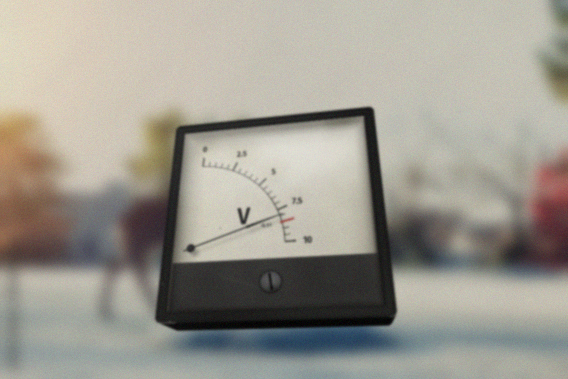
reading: 8 V
